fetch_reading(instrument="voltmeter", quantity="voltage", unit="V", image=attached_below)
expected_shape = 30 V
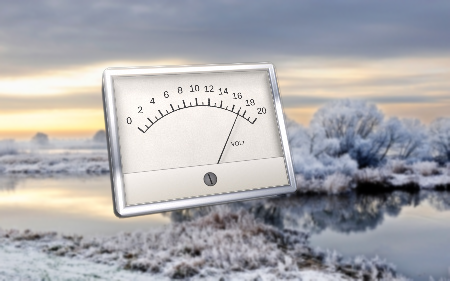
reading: 17 V
